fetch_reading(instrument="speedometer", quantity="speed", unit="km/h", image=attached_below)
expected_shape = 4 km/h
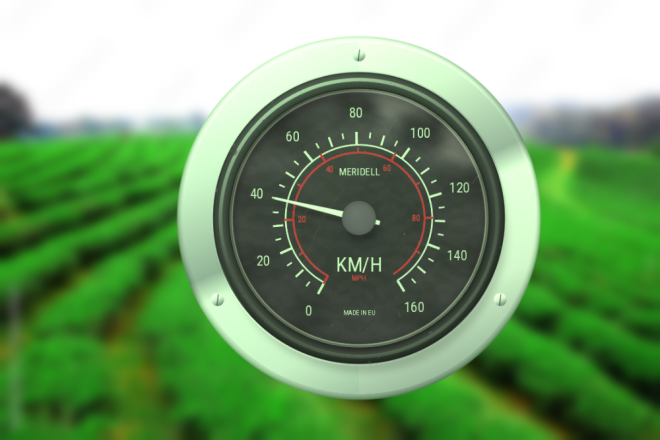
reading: 40 km/h
